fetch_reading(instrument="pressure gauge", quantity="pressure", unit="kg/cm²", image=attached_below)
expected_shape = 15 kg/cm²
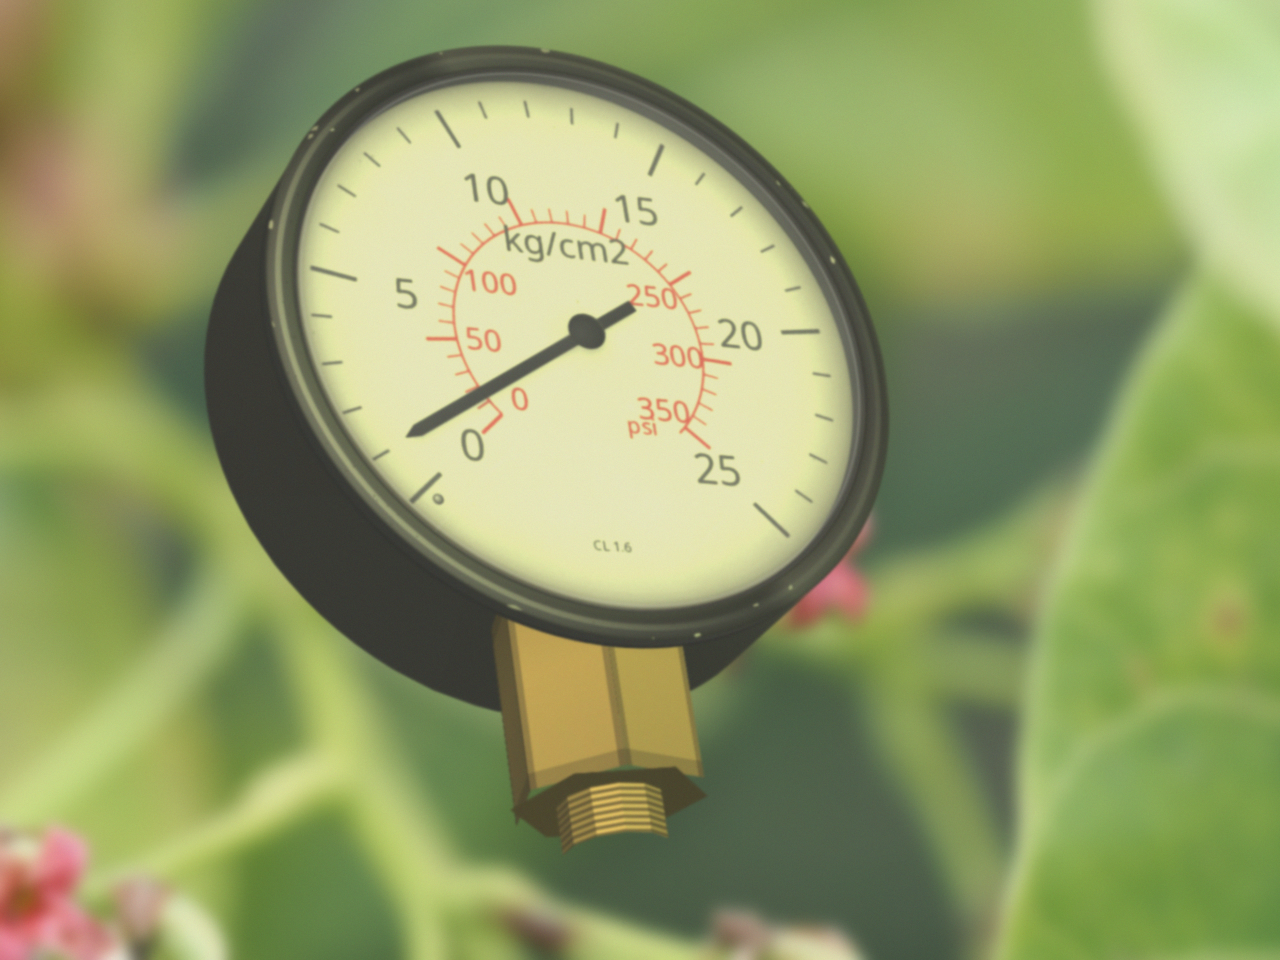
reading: 1 kg/cm²
